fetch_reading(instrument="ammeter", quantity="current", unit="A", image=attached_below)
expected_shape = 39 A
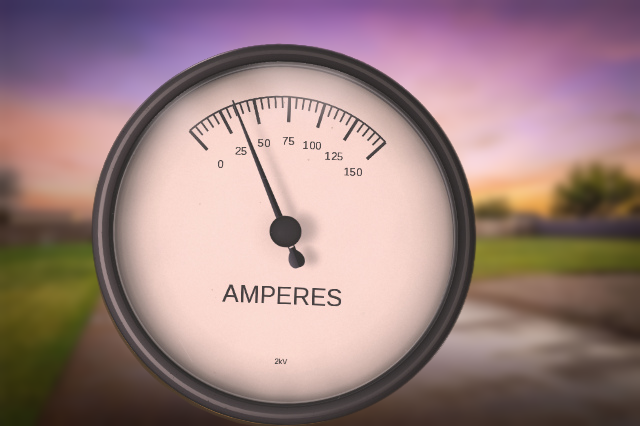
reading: 35 A
